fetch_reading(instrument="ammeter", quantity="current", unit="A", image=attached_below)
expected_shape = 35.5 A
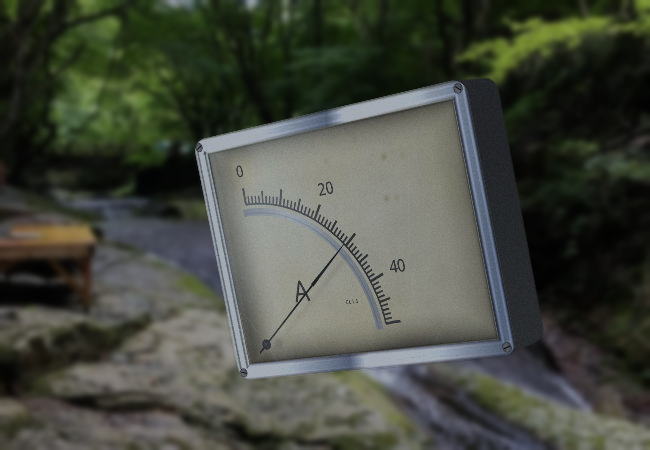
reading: 30 A
